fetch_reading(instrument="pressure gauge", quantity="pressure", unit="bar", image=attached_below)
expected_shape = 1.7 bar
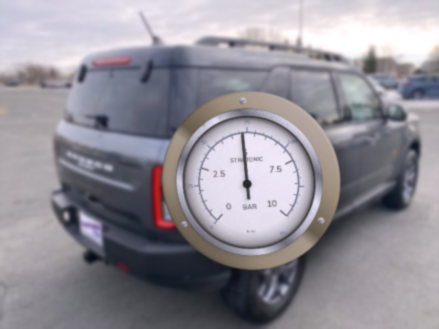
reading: 5 bar
